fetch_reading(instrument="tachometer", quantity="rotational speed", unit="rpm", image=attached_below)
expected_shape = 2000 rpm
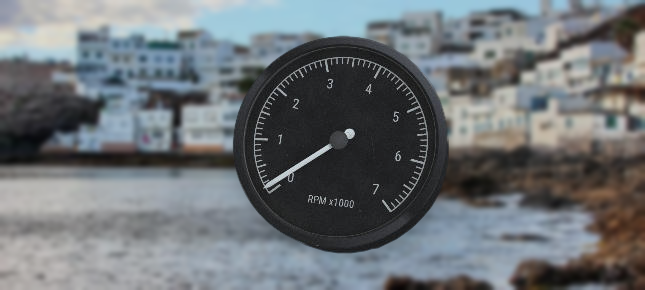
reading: 100 rpm
